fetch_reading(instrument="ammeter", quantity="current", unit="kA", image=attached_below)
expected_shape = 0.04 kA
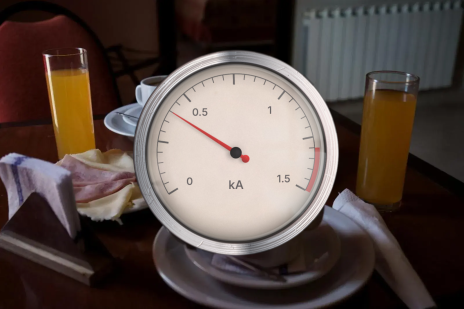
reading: 0.4 kA
